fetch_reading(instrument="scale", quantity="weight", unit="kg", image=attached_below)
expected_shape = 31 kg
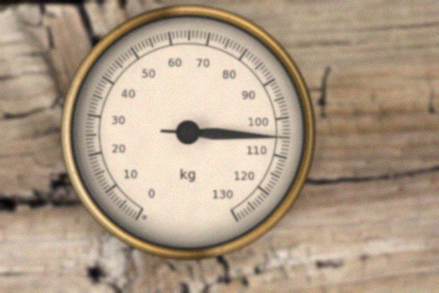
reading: 105 kg
